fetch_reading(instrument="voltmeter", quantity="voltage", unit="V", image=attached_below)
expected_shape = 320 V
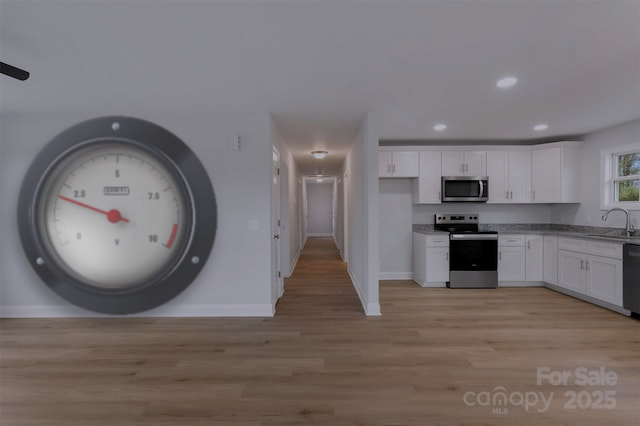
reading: 2 V
